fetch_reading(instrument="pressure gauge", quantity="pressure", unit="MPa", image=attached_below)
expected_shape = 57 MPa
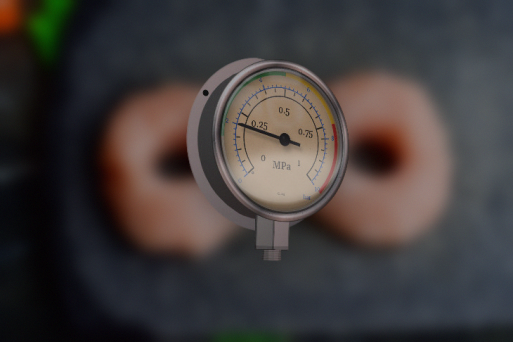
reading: 0.2 MPa
